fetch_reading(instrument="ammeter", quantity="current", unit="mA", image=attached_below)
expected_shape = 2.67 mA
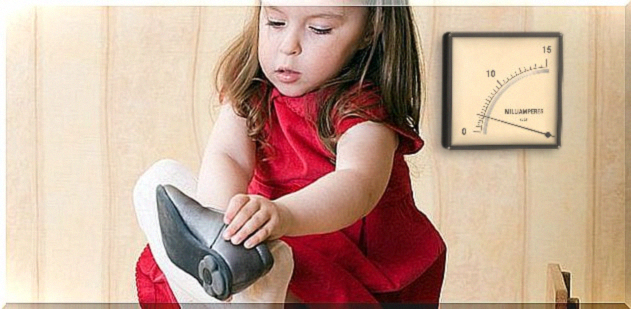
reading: 5 mA
